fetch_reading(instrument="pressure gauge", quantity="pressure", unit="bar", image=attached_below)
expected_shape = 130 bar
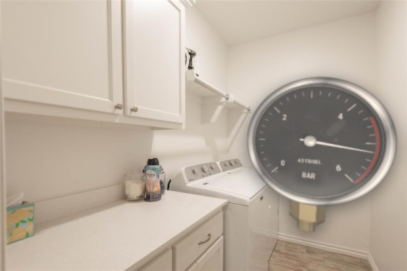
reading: 5.2 bar
